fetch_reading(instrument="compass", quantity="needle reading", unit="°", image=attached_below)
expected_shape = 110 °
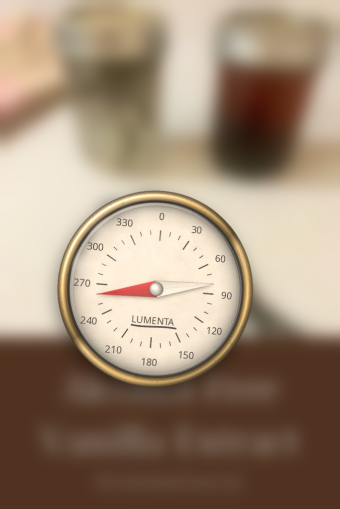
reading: 260 °
